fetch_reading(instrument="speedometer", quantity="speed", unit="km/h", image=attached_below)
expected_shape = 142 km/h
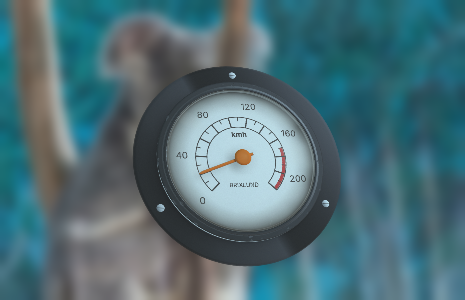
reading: 20 km/h
